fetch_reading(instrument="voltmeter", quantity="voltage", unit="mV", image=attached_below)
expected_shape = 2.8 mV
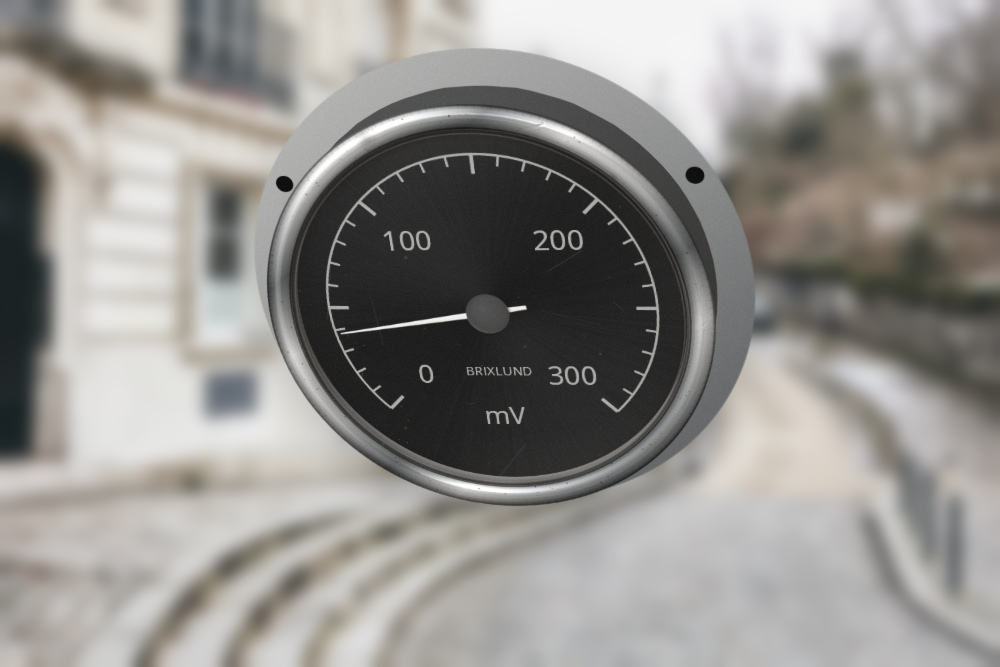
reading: 40 mV
